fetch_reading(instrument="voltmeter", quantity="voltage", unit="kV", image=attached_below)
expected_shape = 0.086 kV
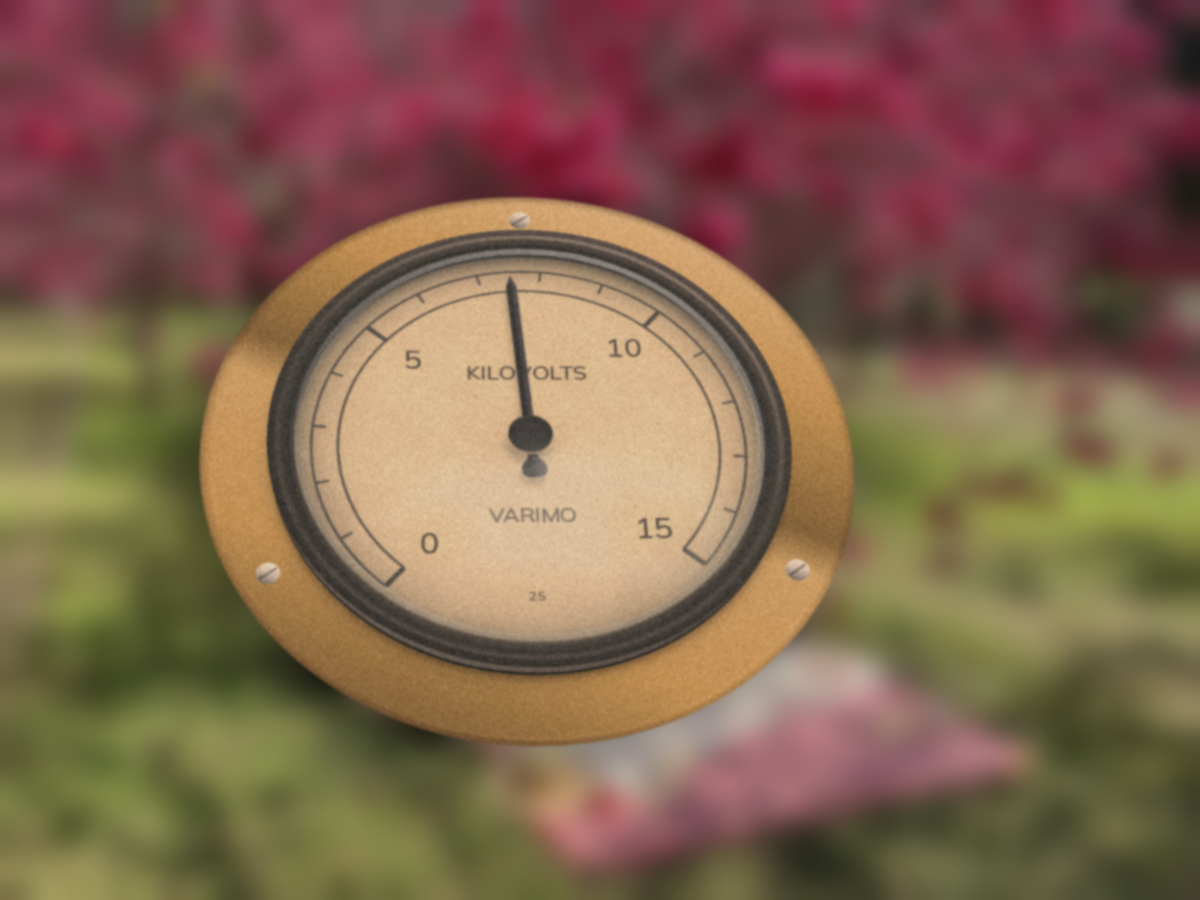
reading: 7.5 kV
